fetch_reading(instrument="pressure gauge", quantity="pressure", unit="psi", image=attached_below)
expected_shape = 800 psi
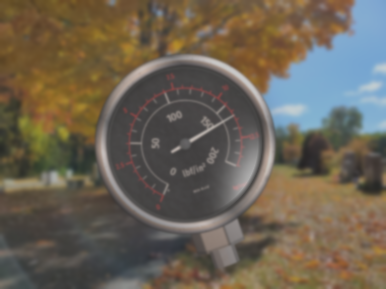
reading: 160 psi
